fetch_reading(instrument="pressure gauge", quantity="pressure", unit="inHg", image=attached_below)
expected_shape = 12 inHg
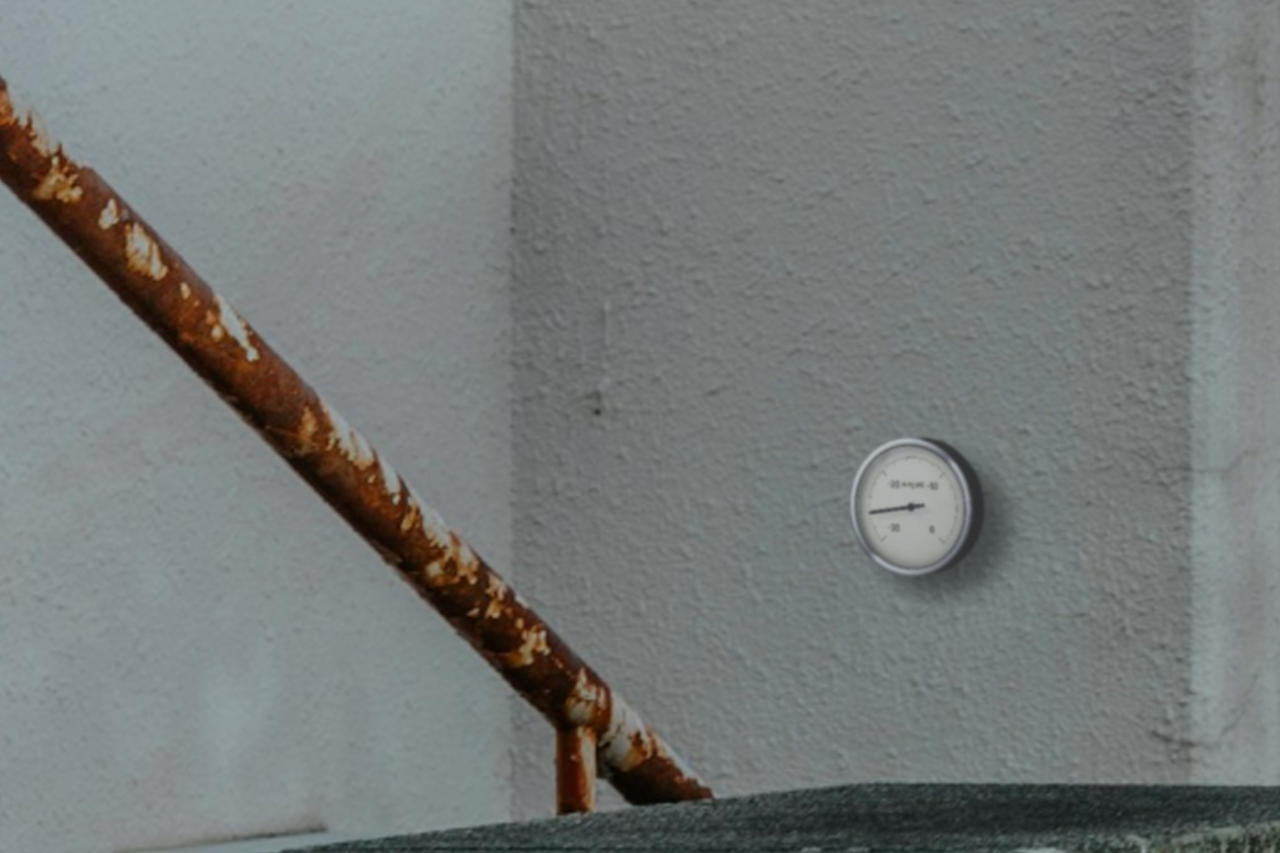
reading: -26 inHg
